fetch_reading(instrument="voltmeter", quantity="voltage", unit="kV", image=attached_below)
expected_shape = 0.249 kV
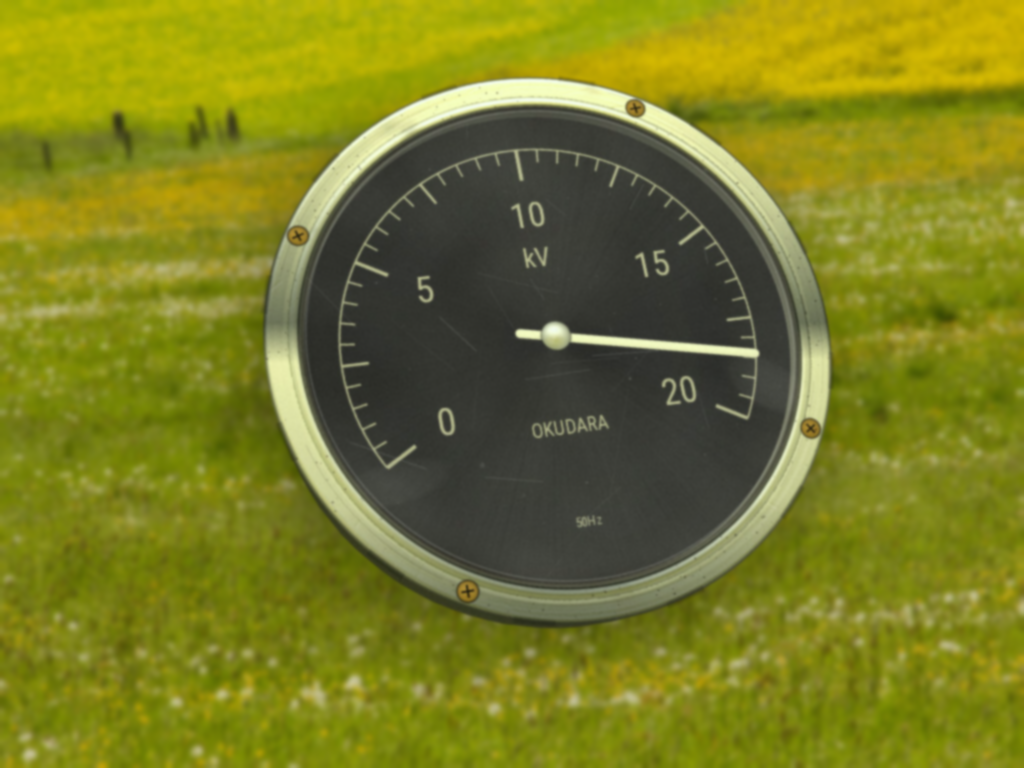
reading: 18.5 kV
